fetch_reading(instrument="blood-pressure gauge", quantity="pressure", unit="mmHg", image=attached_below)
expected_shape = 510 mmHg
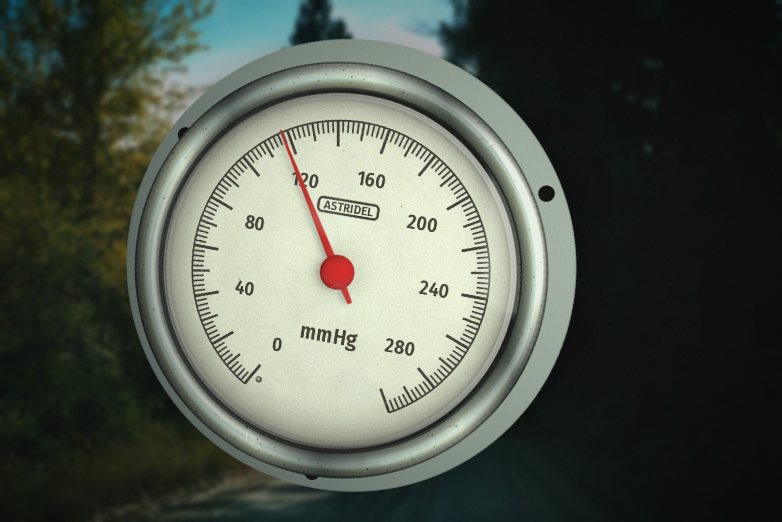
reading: 118 mmHg
